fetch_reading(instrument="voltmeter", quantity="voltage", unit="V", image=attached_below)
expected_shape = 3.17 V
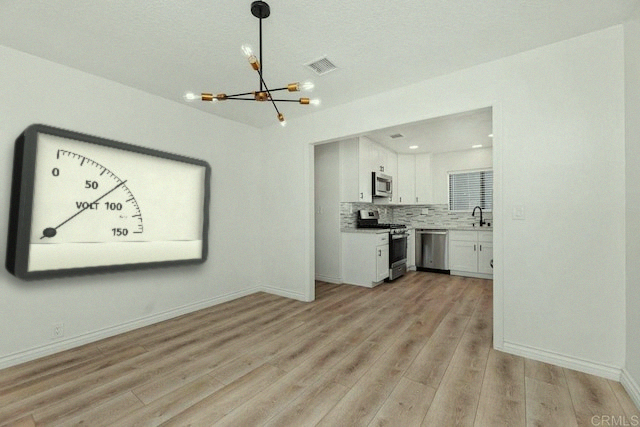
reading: 75 V
